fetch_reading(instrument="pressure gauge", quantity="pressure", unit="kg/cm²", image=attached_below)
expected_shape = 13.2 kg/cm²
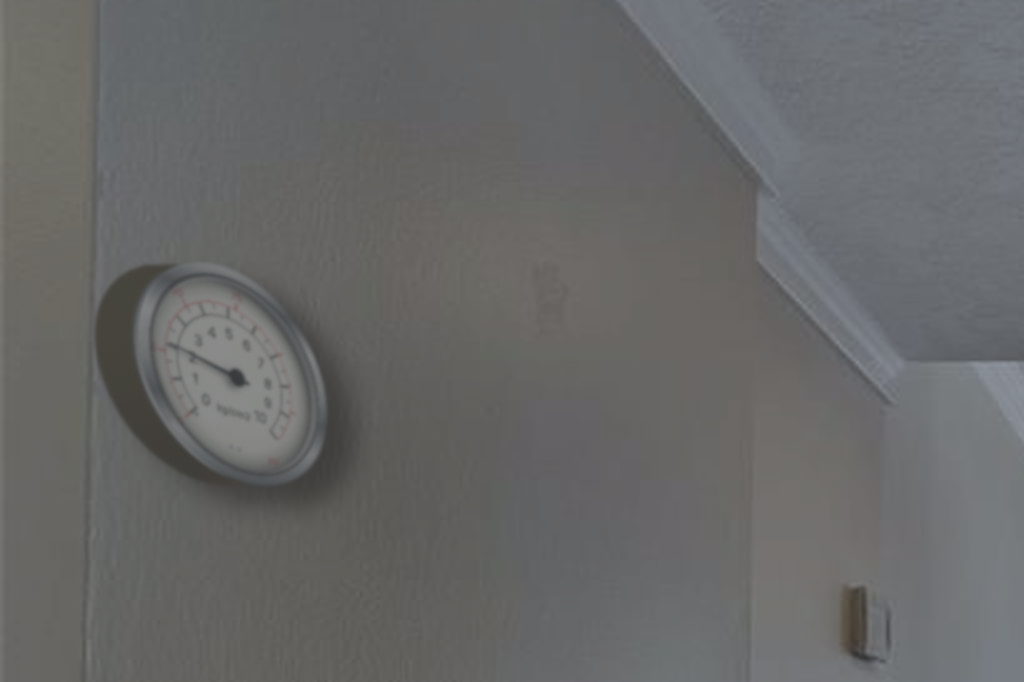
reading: 2 kg/cm²
